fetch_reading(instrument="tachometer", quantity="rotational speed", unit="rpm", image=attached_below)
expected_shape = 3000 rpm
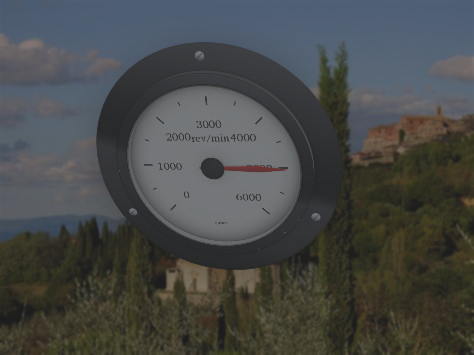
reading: 5000 rpm
